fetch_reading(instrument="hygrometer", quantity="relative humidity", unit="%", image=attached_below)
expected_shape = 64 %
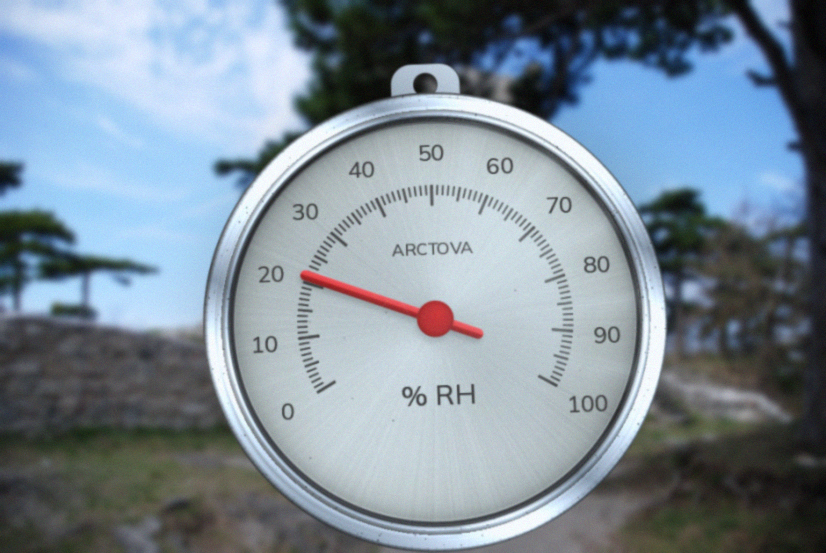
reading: 21 %
